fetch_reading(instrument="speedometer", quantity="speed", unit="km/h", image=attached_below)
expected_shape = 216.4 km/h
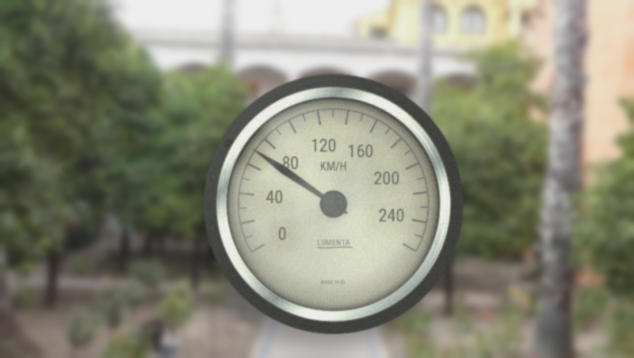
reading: 70 km/h
